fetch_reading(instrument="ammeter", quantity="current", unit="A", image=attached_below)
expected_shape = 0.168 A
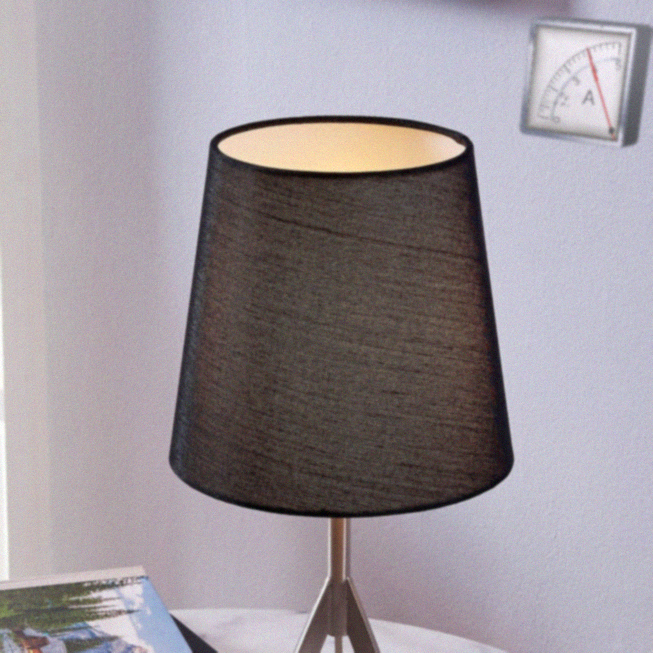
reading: 4 A
